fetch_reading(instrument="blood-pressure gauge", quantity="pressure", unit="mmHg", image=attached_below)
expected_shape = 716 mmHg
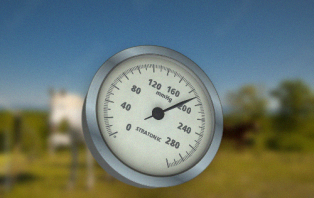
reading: 190 mmHg
